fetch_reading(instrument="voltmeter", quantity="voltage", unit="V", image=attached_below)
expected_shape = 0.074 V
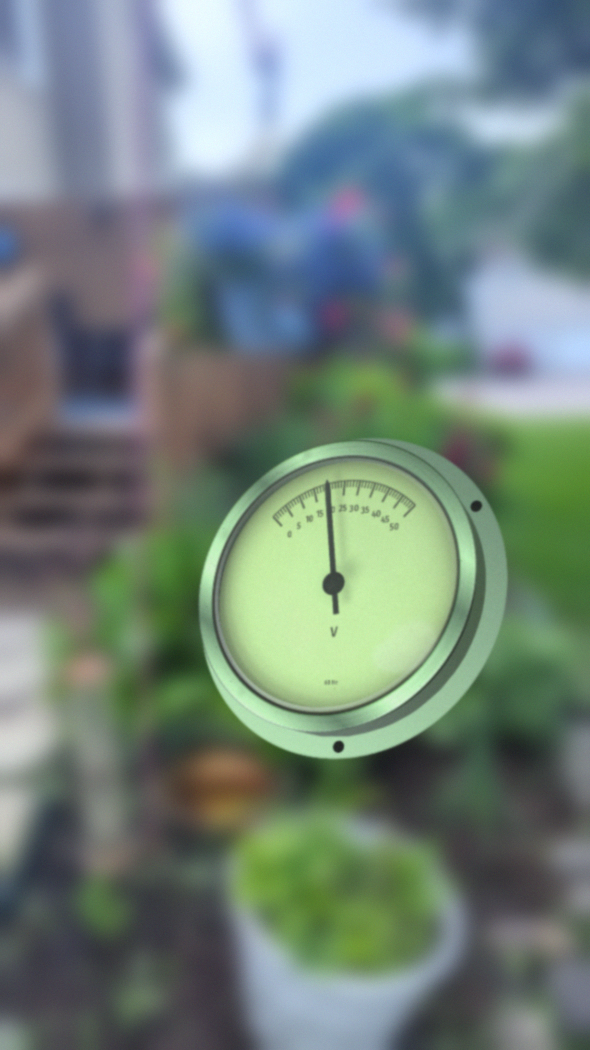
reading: 20 V
